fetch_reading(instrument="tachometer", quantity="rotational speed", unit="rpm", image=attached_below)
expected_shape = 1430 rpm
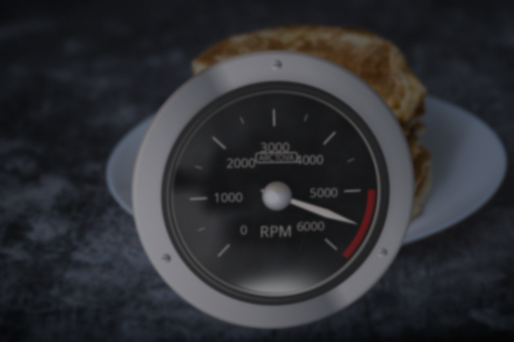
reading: 5500 rpm
